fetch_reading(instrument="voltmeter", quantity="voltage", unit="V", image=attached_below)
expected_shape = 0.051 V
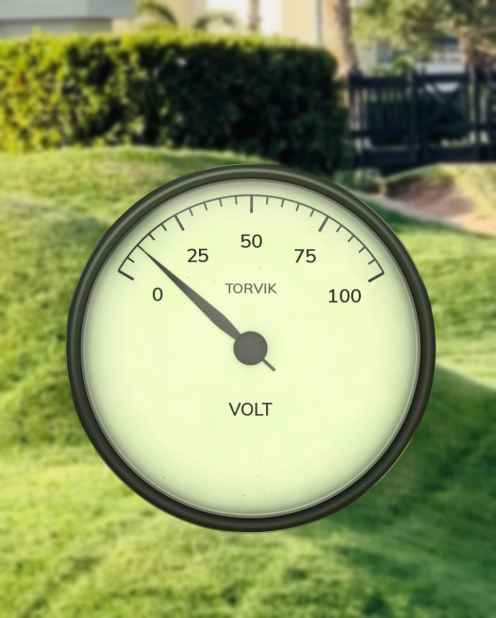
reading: 10 V
